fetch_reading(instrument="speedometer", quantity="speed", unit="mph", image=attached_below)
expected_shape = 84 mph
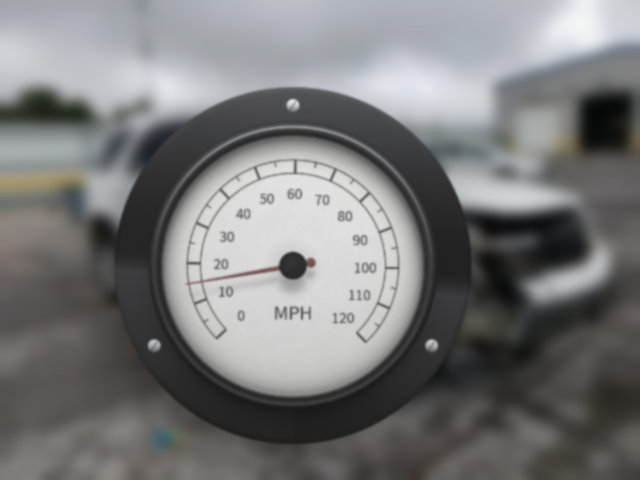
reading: 15 mph
